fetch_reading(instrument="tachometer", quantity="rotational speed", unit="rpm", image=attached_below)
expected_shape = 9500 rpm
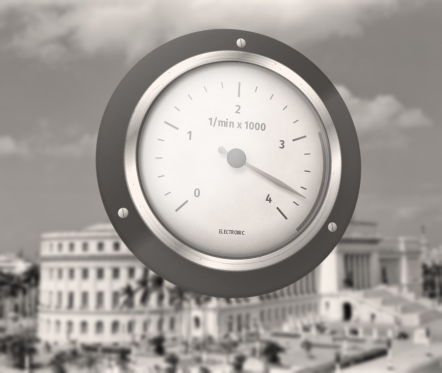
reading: 3700 rpm
